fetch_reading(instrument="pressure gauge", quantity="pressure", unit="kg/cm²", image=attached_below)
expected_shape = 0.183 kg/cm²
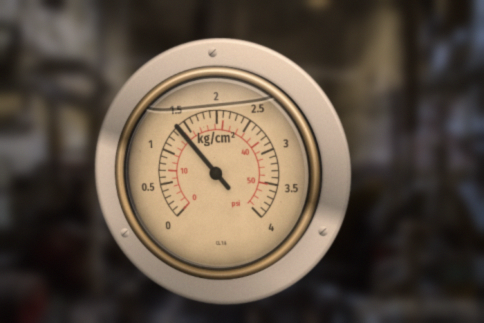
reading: 1.4 kg/cm²
